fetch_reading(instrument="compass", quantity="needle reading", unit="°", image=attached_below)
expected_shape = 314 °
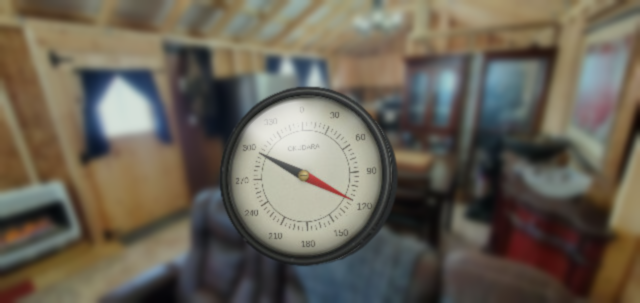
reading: 120 °
